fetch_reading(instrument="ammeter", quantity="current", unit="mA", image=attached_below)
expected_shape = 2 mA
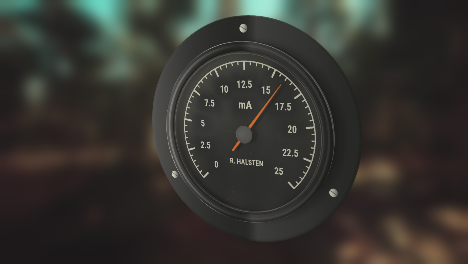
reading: 16 mA
